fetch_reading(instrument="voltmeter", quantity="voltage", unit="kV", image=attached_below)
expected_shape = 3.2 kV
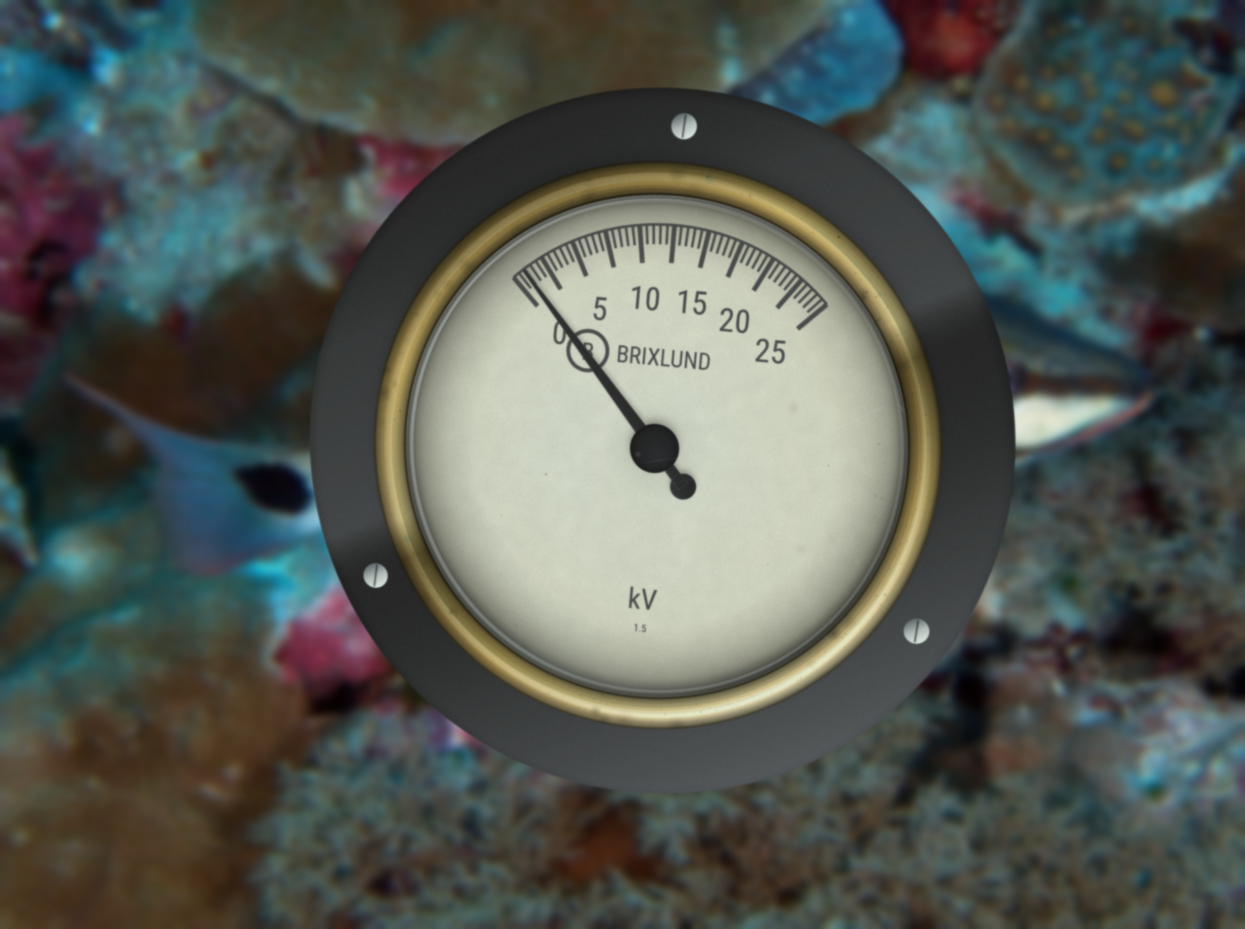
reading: 1 kV
